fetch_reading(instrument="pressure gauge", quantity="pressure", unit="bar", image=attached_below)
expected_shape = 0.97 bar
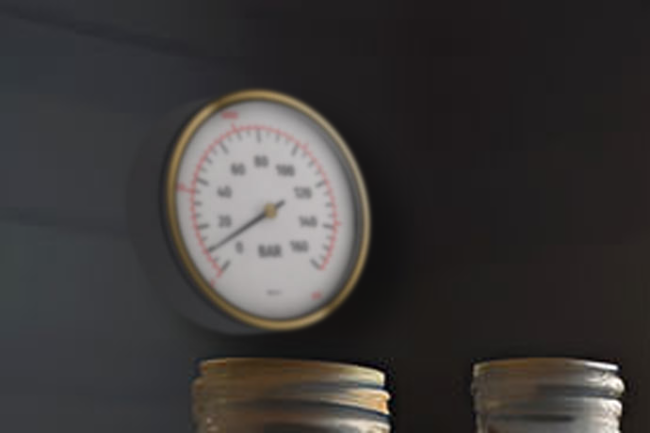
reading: 10 bar
